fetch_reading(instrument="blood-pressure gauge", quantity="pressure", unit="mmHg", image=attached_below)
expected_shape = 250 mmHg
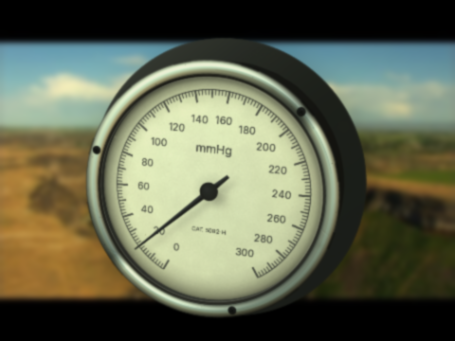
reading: 20 mmHg
